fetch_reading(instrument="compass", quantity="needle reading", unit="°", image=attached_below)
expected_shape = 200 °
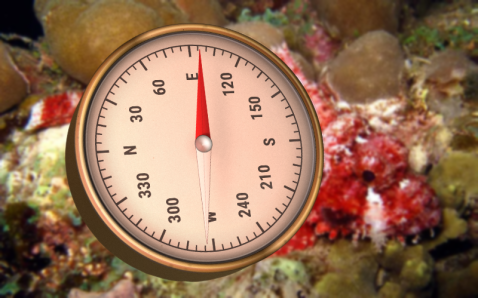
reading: 95 °
